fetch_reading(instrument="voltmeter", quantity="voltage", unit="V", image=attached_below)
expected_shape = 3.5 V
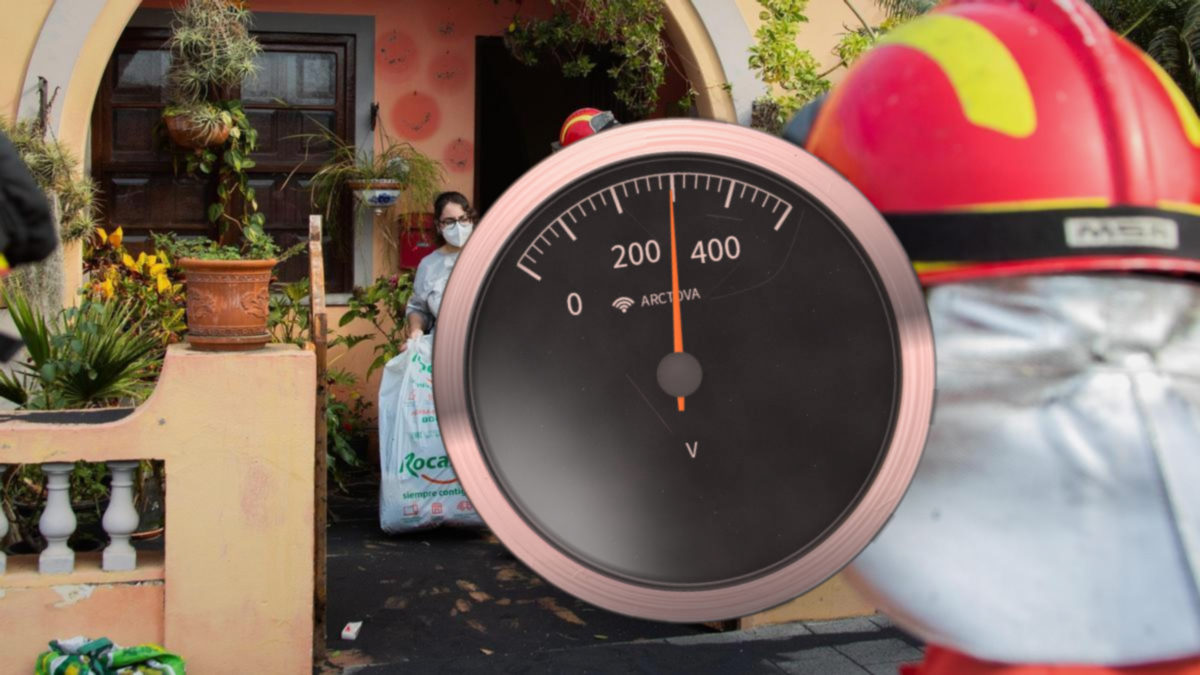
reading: 300 V
